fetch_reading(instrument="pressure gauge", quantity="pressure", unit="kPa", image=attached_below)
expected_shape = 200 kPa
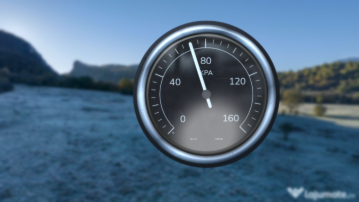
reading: 70 kPa
